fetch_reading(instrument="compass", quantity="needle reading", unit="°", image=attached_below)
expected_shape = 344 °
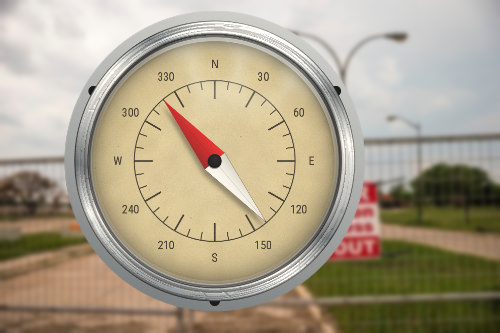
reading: 320 °
